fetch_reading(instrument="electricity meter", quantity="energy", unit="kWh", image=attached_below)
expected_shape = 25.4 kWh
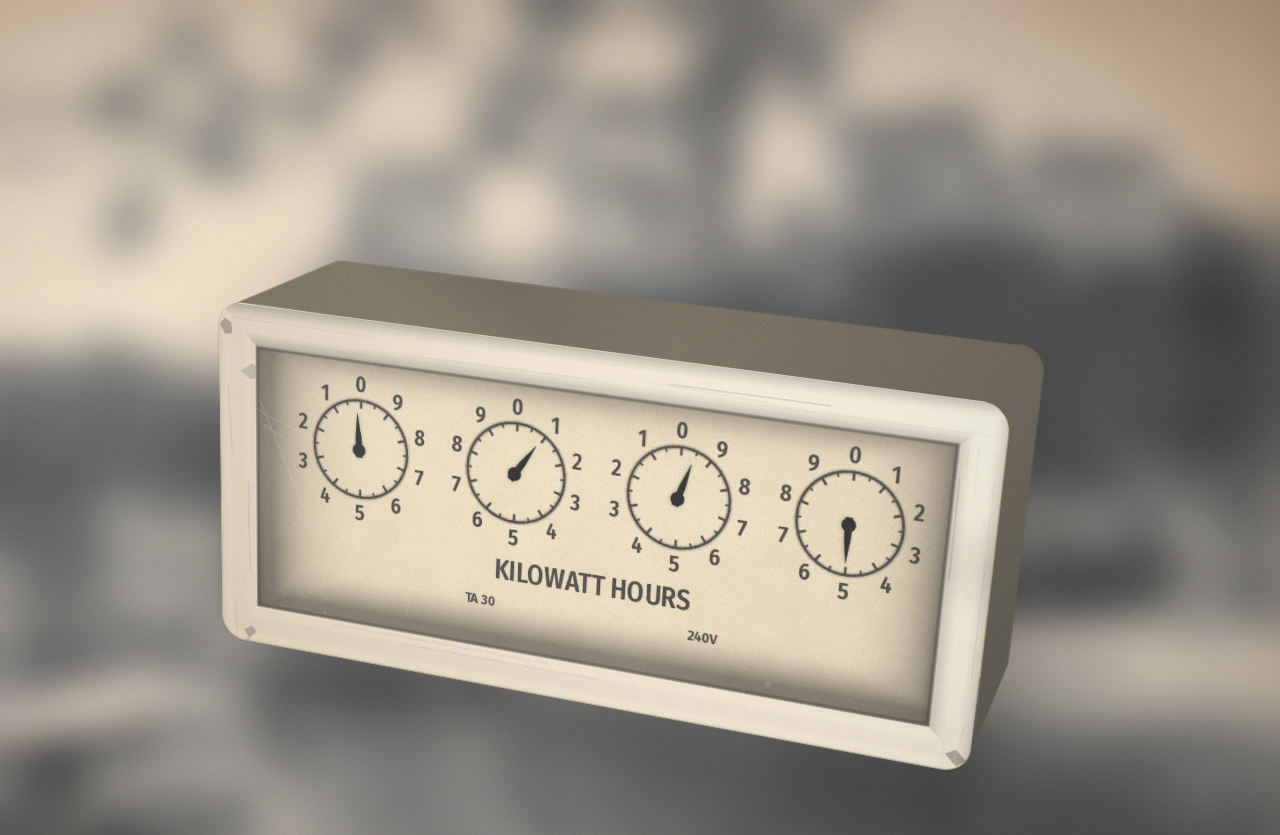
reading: 95 kWh
